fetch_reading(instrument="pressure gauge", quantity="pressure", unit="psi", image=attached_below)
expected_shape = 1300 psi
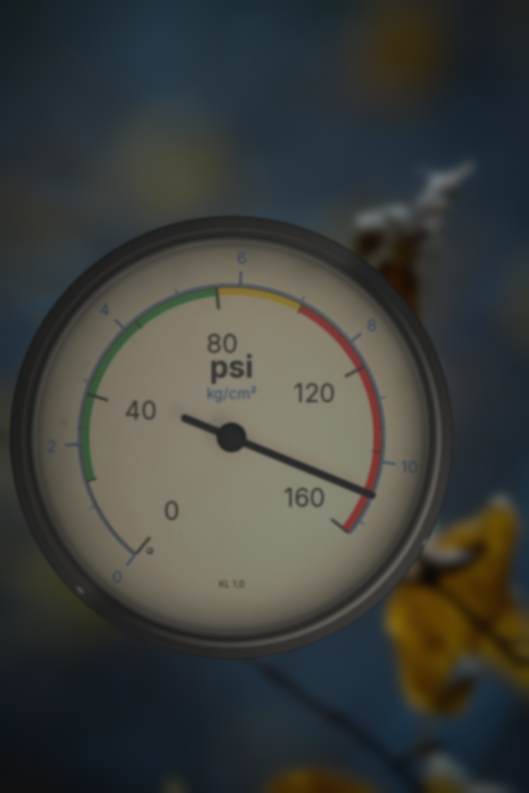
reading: 150 psi
